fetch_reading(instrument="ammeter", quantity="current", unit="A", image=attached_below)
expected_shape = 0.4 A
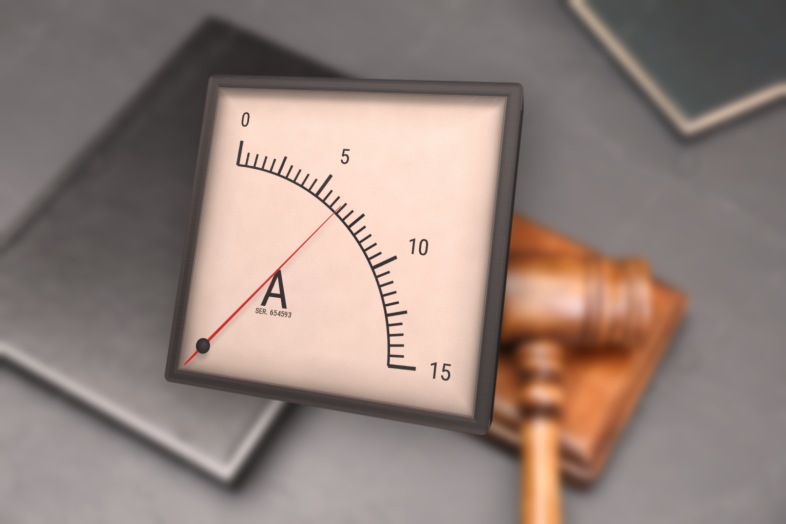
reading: 6.5 A
